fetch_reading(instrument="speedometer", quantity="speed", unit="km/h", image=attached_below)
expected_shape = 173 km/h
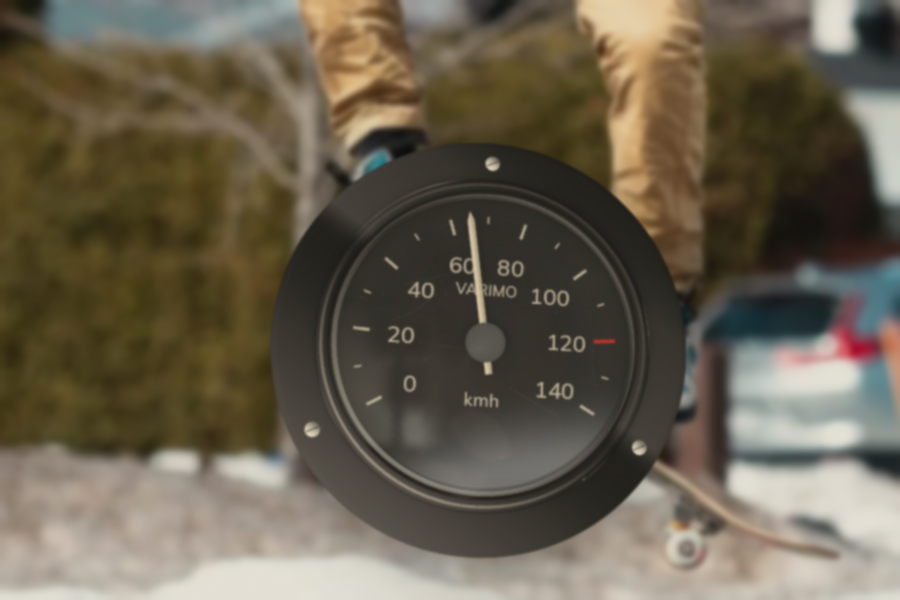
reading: 65 km/h
